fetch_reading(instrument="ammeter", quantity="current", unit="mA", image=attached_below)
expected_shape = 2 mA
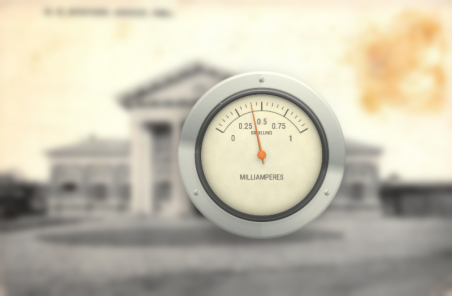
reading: 0.4 mA
